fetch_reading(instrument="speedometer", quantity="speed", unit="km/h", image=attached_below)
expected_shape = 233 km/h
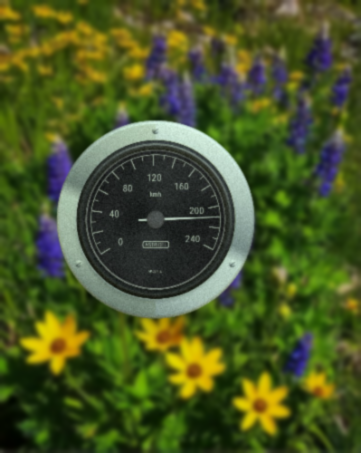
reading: 210 km/h
